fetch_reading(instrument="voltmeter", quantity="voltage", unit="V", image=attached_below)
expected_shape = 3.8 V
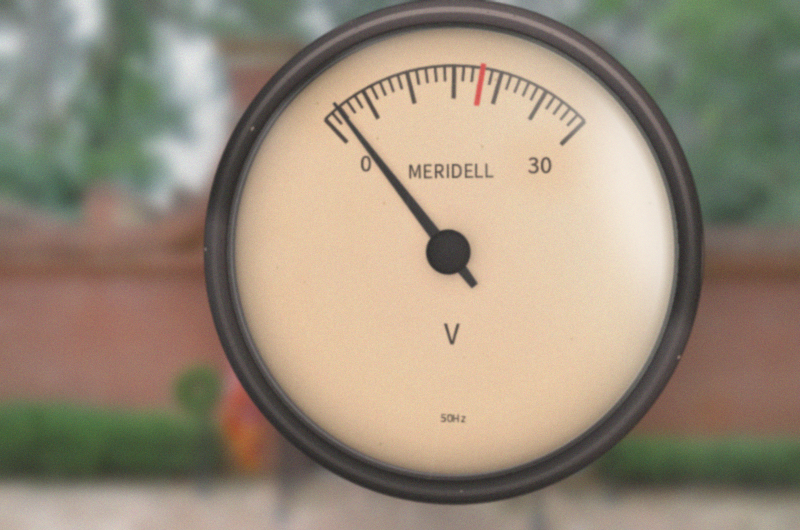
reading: 2 V
